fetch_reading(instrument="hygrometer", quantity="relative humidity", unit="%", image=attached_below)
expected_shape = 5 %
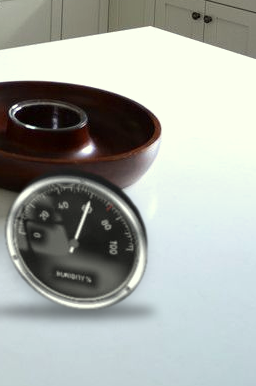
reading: 60 %
